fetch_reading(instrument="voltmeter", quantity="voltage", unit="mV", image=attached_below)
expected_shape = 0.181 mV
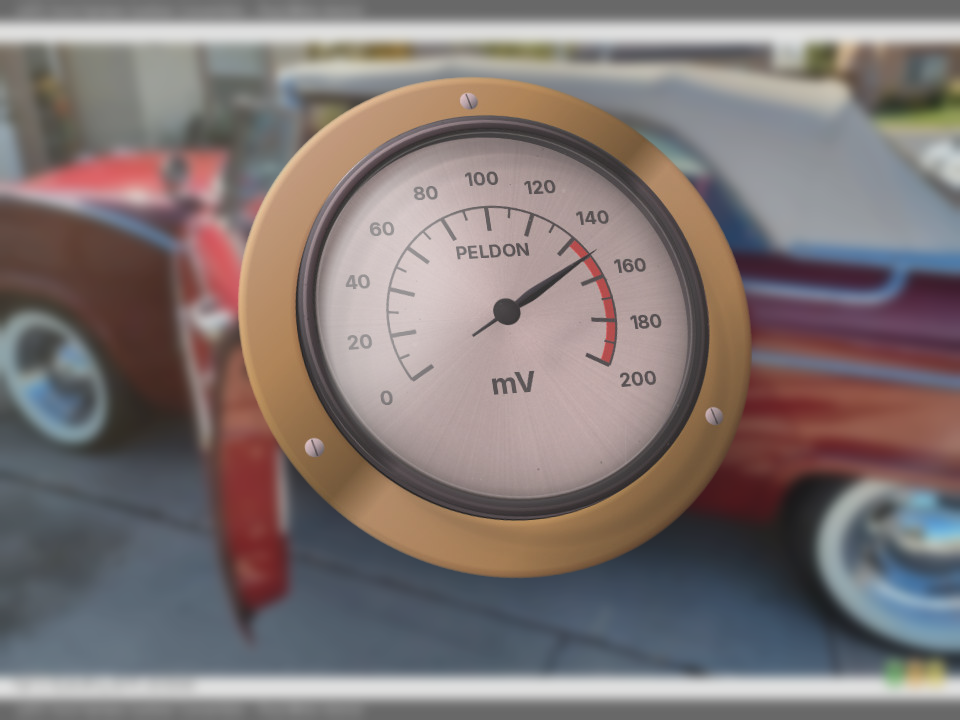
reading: 150 mV
